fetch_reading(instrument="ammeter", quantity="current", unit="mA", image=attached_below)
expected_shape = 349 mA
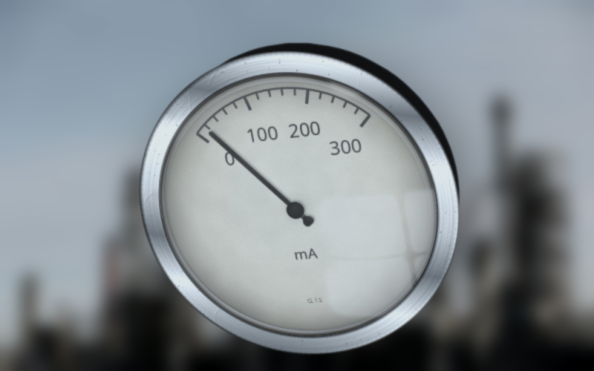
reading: 20 mA
